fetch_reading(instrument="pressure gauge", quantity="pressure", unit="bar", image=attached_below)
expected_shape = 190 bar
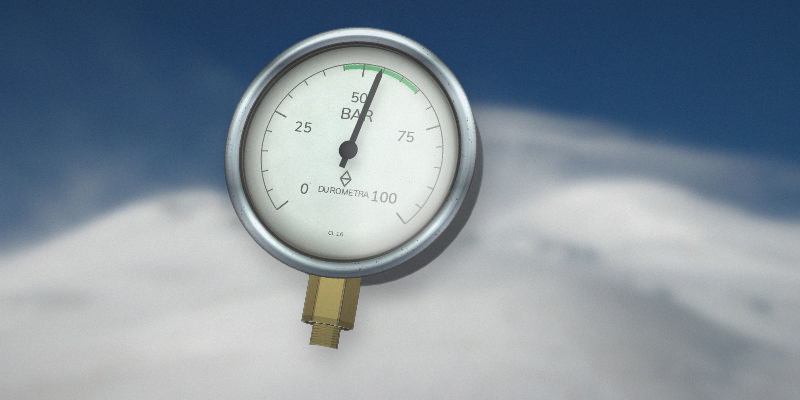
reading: 55 bar
